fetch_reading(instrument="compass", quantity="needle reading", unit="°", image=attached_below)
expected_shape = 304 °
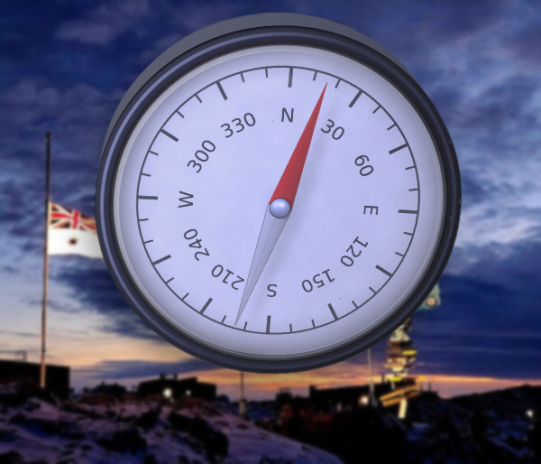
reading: 15 °
